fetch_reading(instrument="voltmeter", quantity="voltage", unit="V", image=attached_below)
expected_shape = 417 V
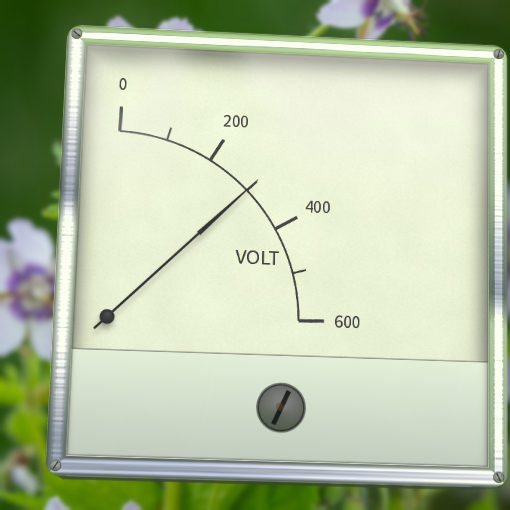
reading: 300 V
